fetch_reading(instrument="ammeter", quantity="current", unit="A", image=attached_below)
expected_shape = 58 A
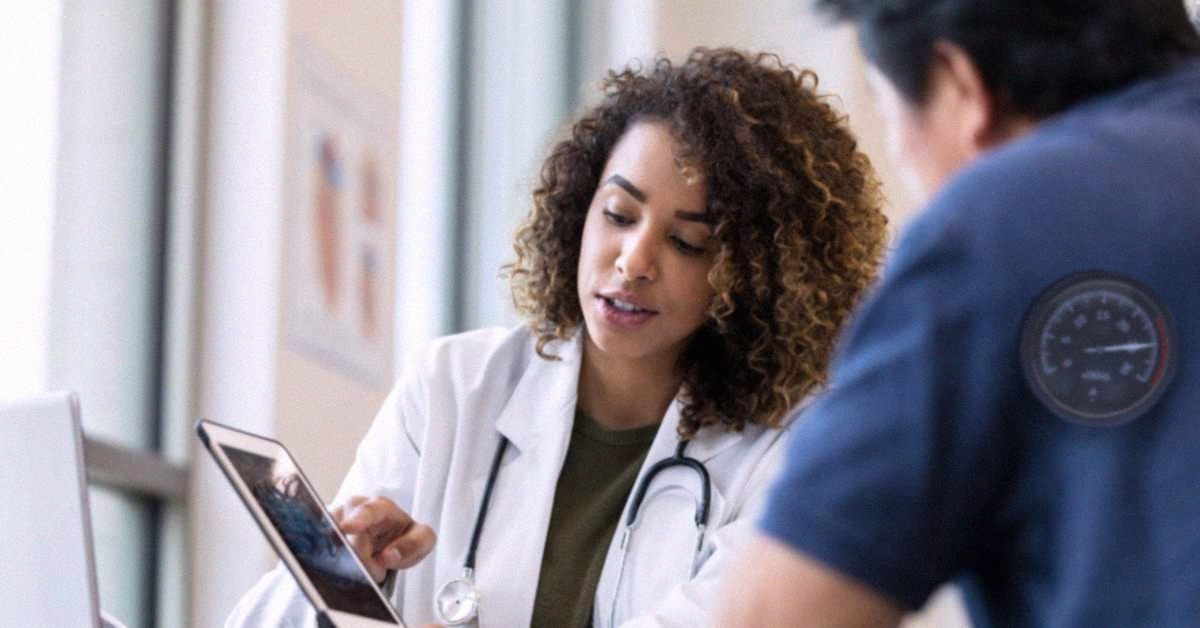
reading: 25 A
